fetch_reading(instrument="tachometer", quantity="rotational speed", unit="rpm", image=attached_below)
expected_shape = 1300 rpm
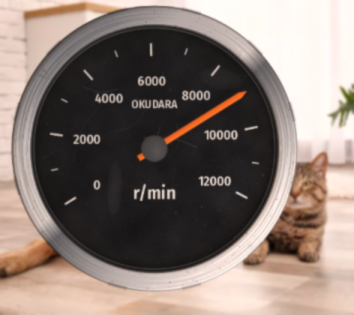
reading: 9000 rpm
